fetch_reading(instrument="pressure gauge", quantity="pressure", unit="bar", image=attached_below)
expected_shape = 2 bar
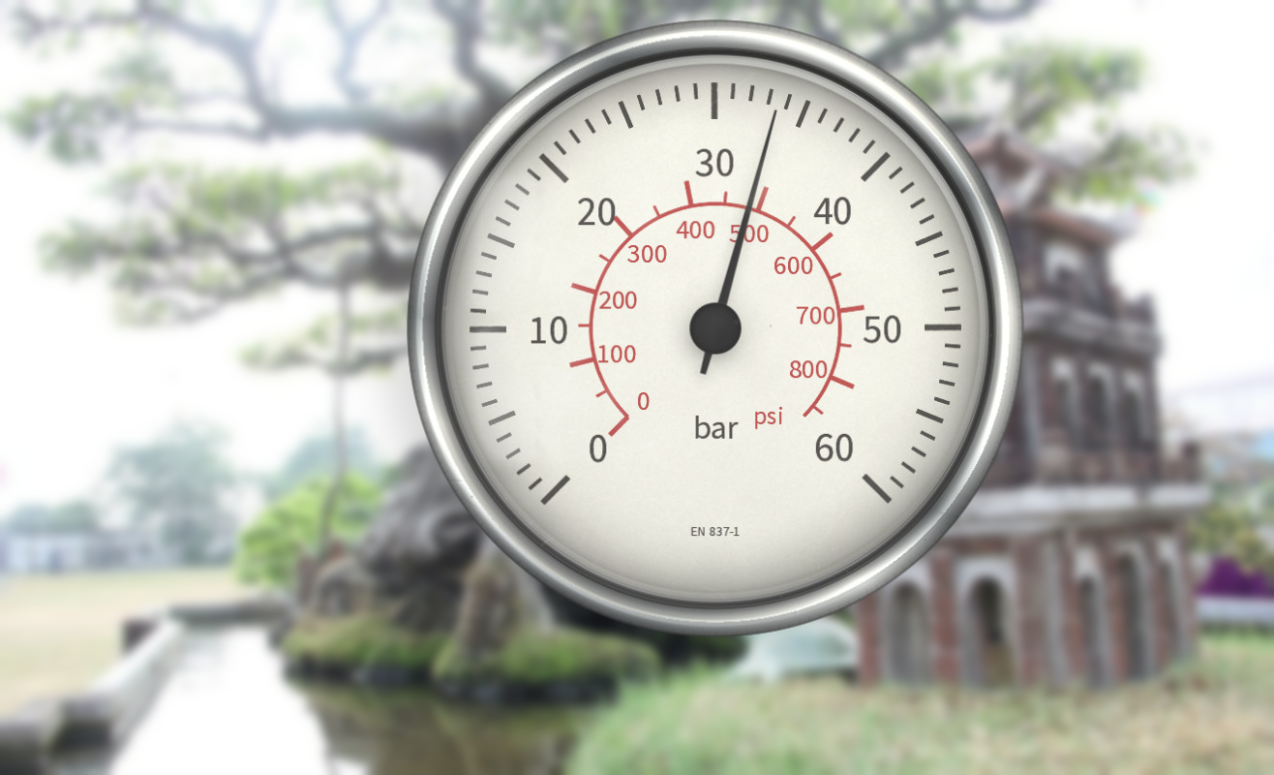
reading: 33.5 bar
